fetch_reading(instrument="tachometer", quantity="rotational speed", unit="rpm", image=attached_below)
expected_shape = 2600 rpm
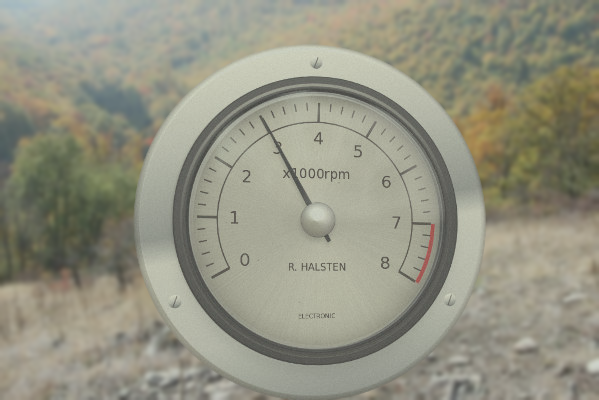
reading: 3000 rpm
